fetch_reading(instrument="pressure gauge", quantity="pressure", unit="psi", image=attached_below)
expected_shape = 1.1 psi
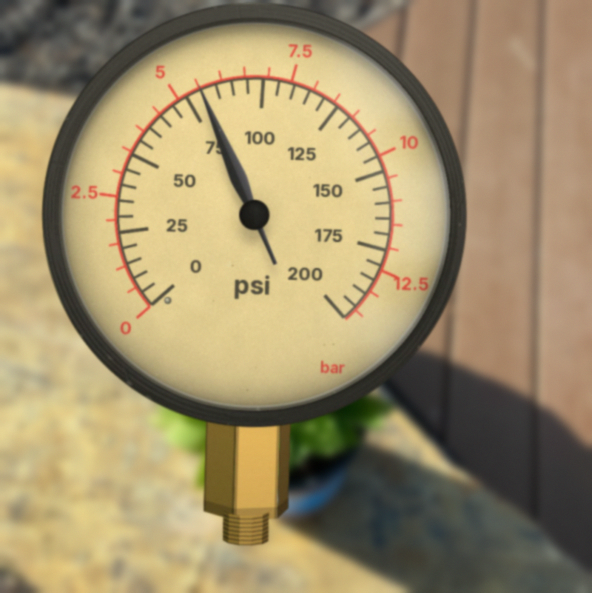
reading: 80 psi
